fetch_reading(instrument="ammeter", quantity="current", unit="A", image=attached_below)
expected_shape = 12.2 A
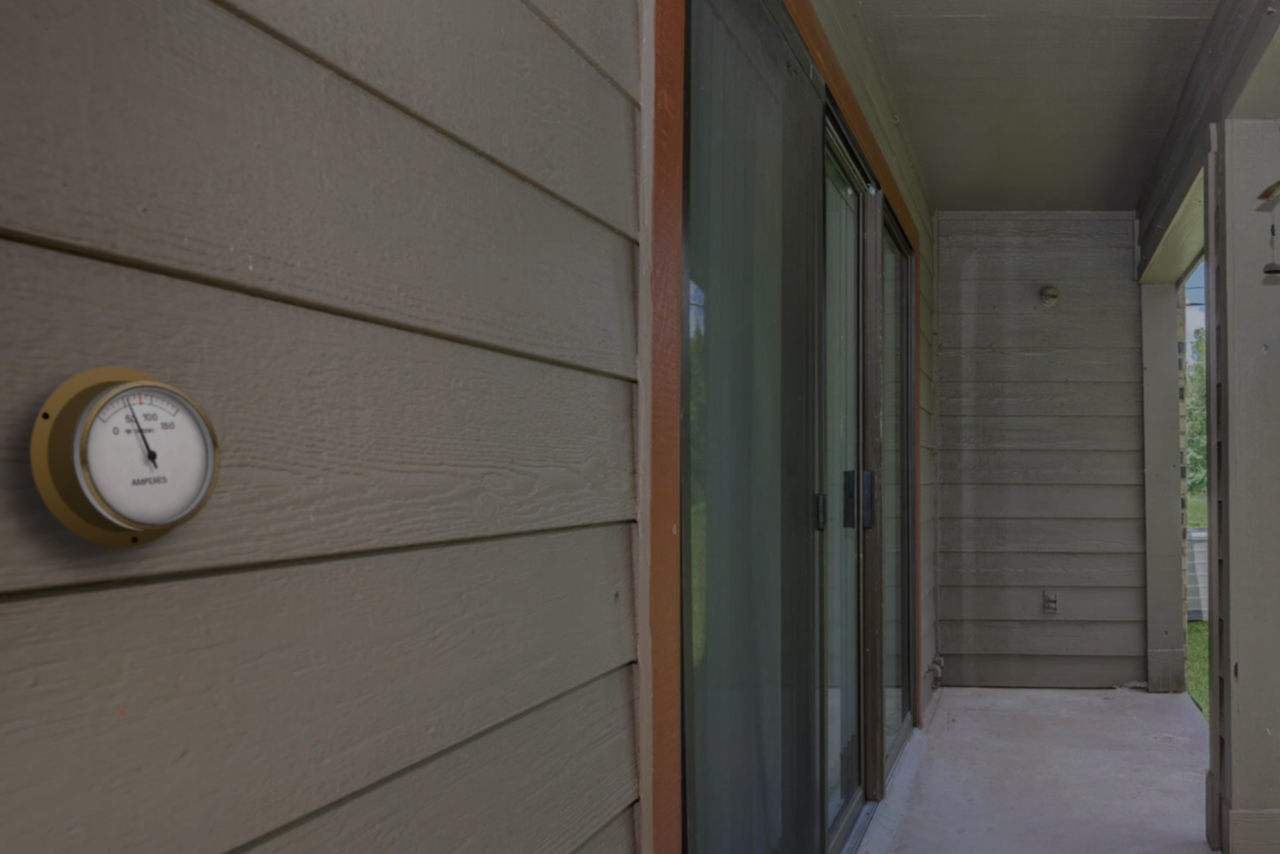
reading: 50 A
